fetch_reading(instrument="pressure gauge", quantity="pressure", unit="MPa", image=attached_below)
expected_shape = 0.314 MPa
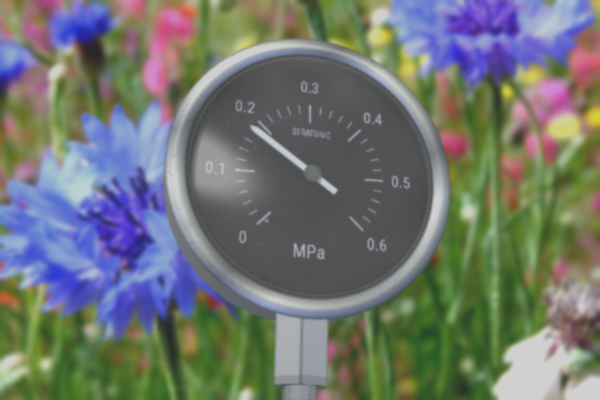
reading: 0.18 MPa
